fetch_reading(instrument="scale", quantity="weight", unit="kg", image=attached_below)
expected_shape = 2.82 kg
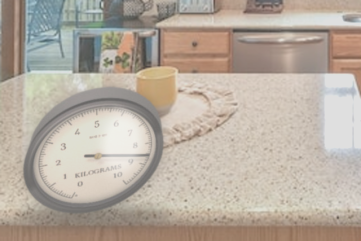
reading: 8.5 kg
